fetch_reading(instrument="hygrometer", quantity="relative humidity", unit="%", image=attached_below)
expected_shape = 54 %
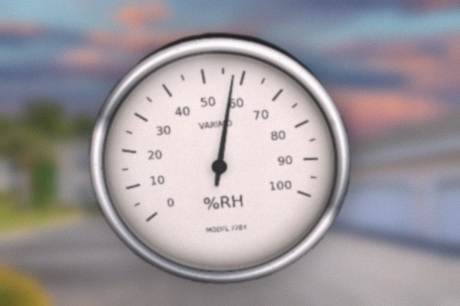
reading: 57.5 %
